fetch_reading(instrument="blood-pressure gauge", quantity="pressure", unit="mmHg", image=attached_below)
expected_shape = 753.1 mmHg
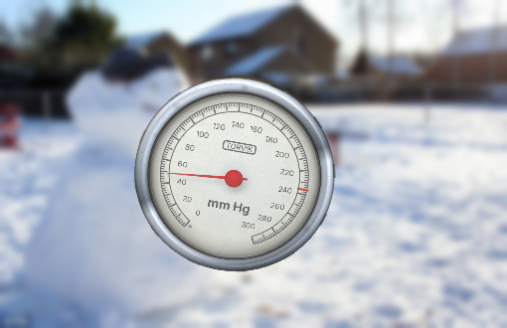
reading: 50 mmHg
